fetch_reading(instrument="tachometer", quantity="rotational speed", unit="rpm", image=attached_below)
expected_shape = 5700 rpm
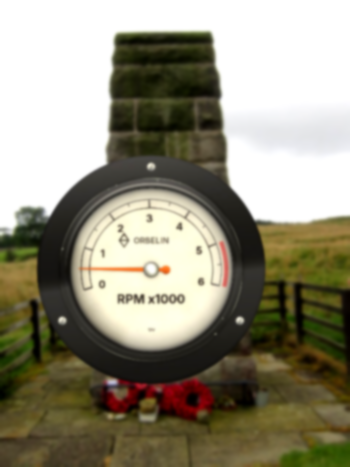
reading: 500 rpm
